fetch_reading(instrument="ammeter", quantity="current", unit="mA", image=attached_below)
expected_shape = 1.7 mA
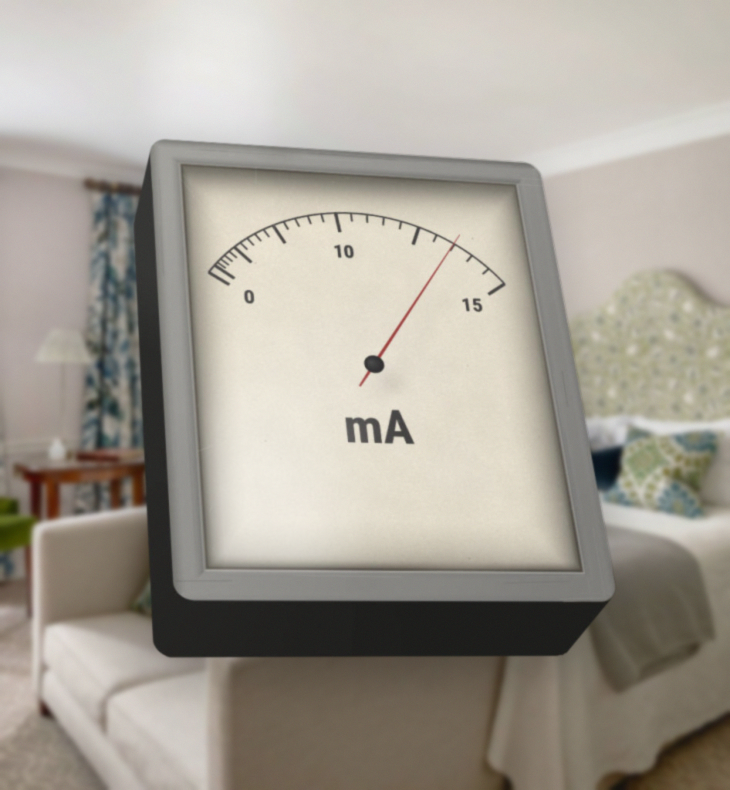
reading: 13.5 mA
